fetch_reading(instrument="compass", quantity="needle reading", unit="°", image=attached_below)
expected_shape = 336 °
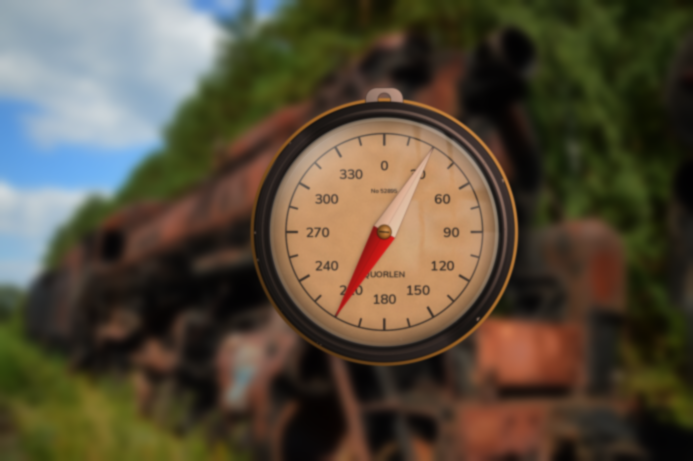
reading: 210 °
